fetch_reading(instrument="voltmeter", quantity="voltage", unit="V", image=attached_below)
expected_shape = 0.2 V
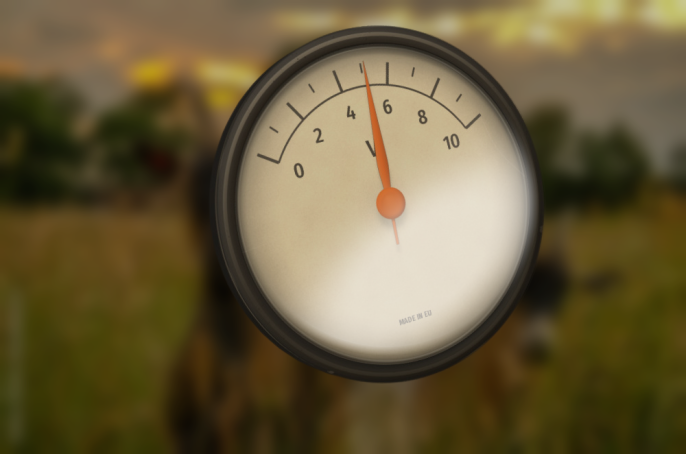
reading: 5 V
